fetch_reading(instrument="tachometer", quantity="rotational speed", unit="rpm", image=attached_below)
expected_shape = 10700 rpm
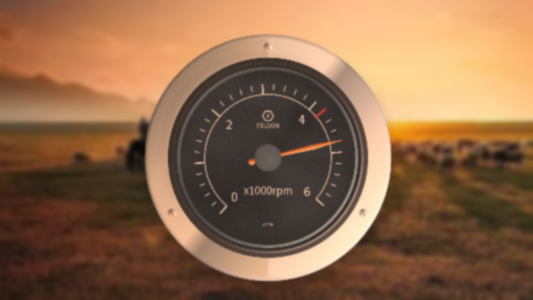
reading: 4800 rpm
